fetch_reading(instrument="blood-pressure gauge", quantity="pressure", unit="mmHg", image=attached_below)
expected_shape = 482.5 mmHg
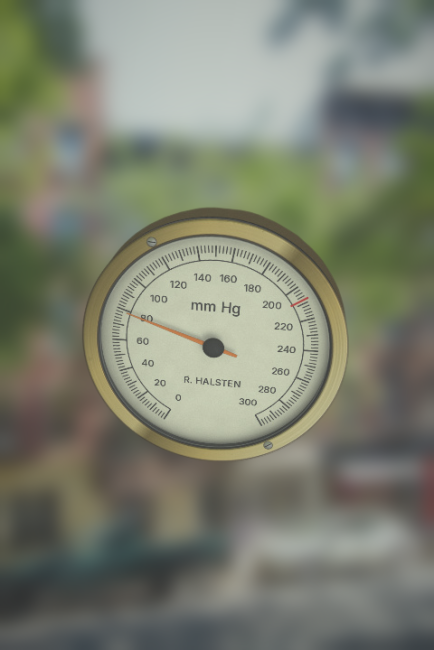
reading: 80 mmHg
